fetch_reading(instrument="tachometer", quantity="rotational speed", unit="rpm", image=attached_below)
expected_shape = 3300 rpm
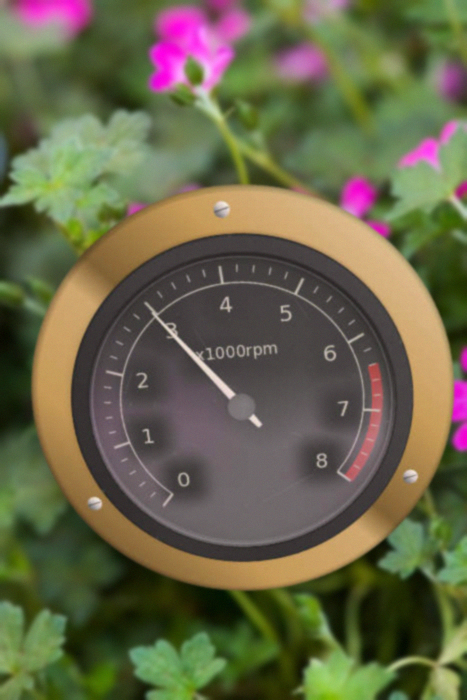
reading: 3000 rpm
